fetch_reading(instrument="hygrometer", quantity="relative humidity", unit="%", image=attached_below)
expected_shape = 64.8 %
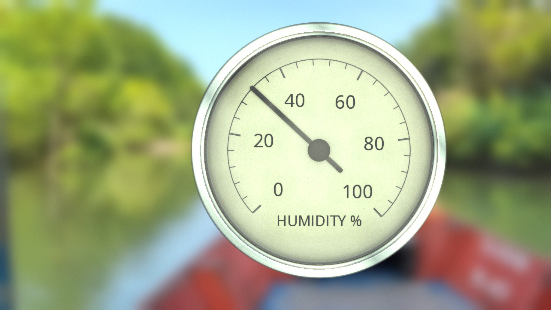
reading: 32 %
